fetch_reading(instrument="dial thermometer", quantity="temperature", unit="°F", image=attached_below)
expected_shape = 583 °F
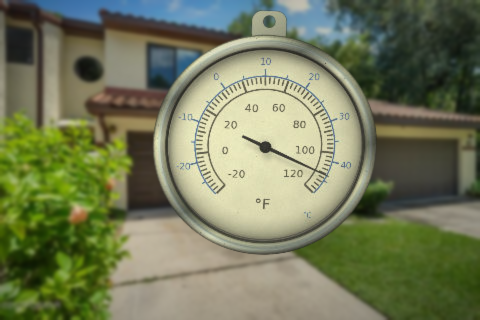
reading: 110 °F
